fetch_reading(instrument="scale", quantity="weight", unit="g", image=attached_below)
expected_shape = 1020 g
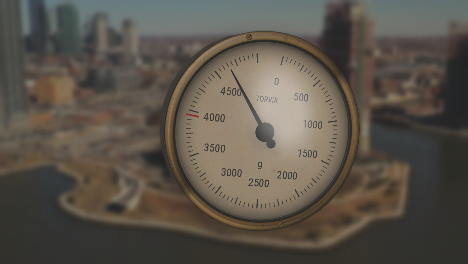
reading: 4650 g
